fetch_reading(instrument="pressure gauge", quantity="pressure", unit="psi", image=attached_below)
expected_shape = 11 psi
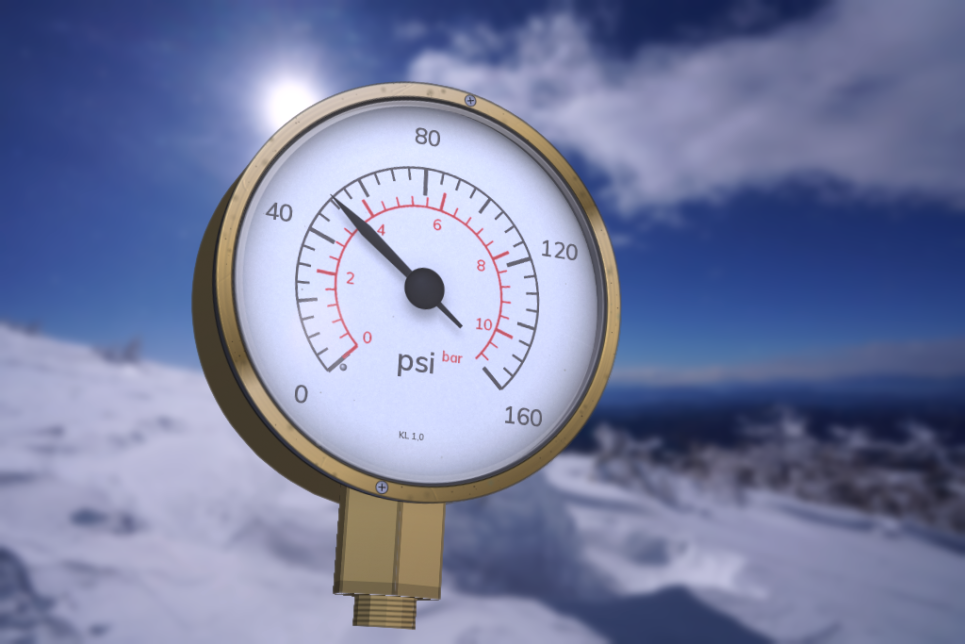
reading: 50 psi
